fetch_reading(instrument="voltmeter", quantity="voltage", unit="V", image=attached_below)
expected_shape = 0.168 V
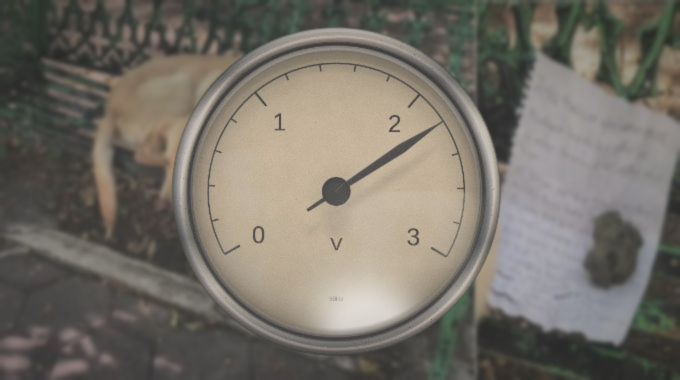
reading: 2.2 V
